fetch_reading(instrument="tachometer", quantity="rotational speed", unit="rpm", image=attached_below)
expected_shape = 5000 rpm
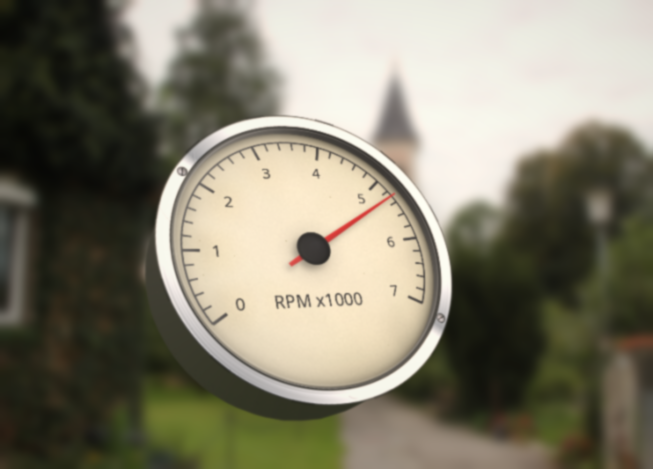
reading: 5300 rpm
